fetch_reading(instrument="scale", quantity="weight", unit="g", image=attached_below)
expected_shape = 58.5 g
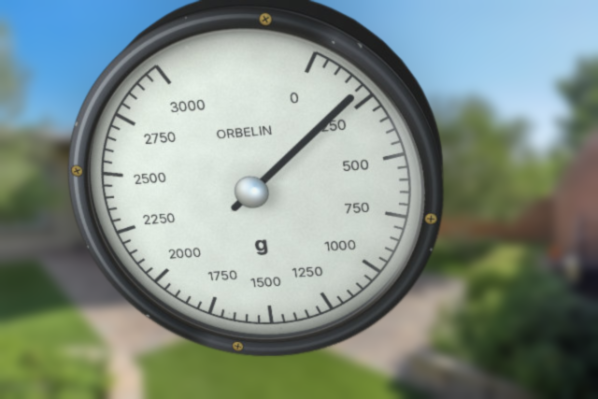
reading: 200 g
